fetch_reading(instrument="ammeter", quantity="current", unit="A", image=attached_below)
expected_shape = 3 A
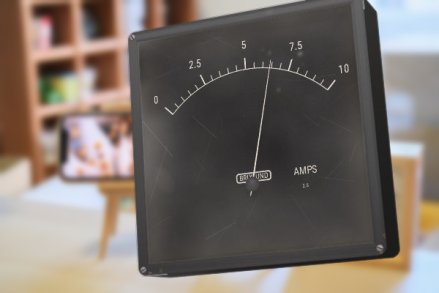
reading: 6.5 A
